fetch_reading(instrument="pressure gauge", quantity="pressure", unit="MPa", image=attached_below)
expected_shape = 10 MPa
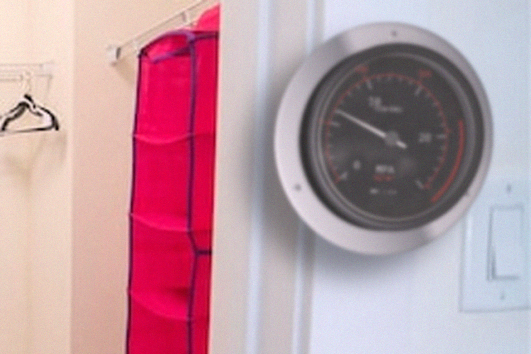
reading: 6 MPa
